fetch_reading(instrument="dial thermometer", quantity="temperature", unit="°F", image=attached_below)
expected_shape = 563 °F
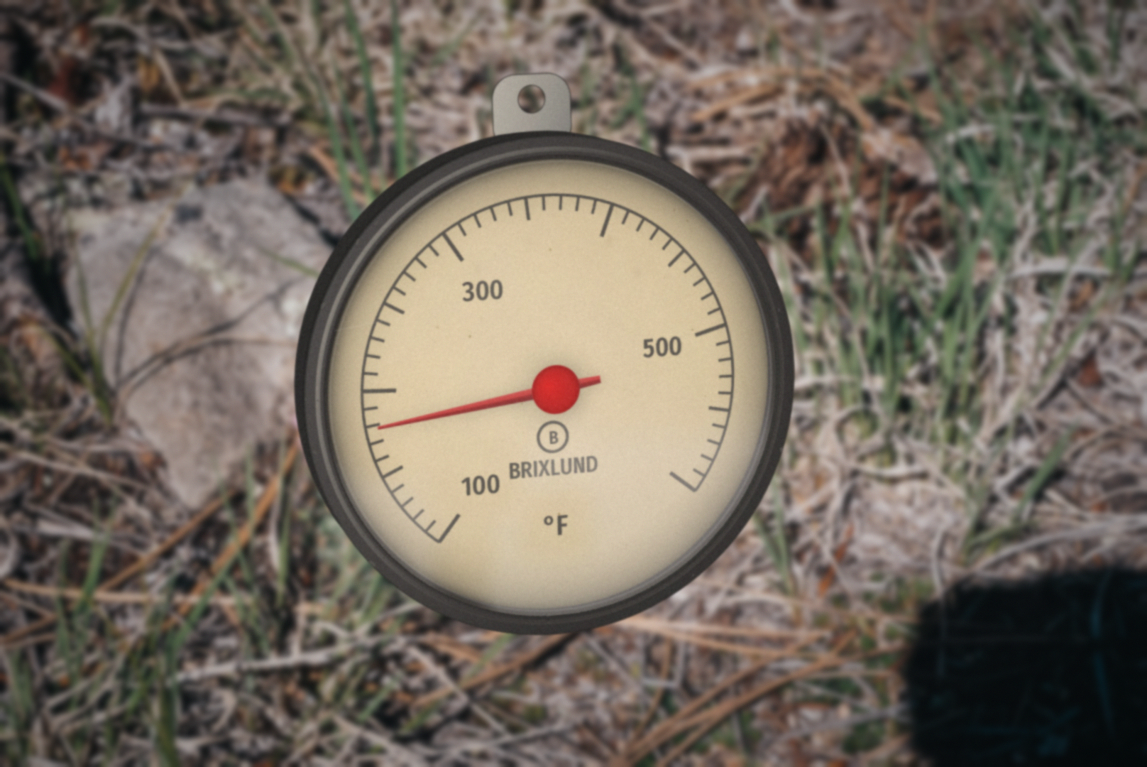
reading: 180 °F
